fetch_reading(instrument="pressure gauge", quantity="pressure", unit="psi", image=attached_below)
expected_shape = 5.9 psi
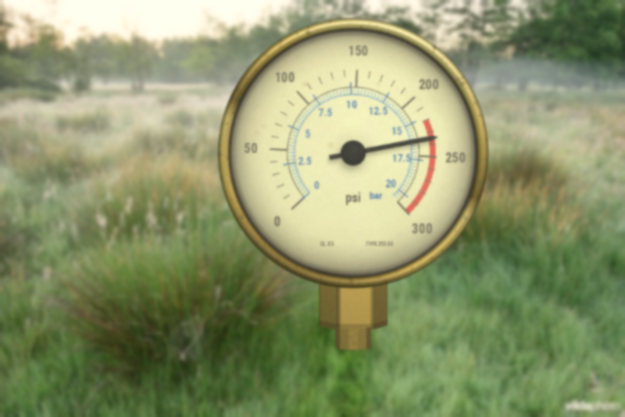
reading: 235 psi
